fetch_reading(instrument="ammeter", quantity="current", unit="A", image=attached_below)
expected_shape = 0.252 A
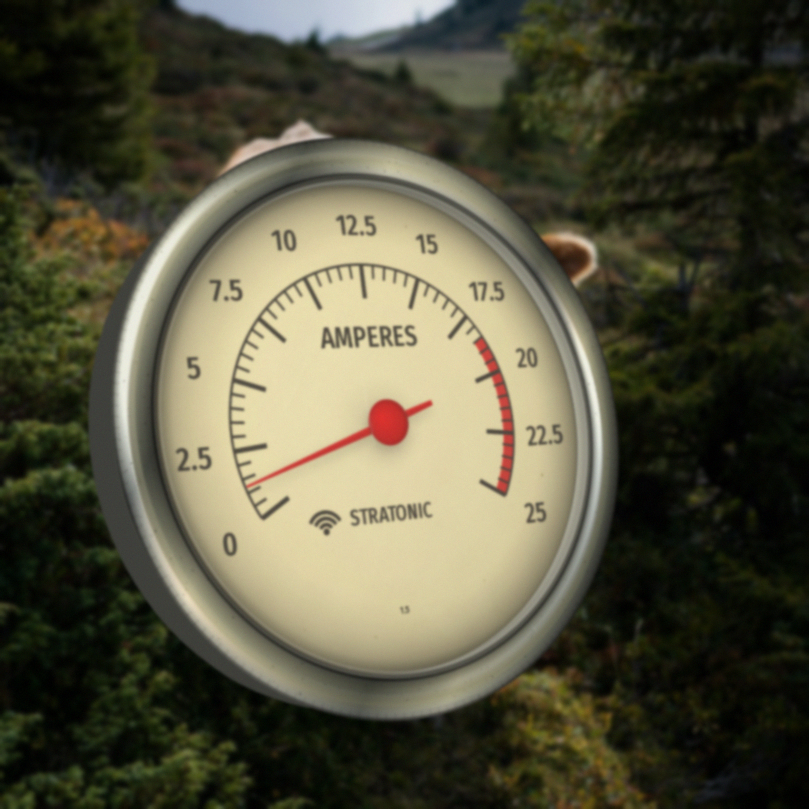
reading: 1.25 A
